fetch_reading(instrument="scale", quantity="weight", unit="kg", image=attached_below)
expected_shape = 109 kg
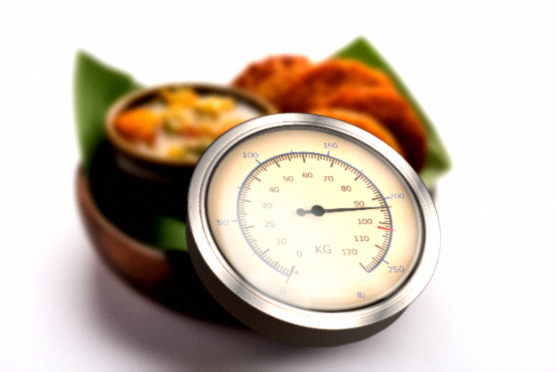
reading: 95 kg
